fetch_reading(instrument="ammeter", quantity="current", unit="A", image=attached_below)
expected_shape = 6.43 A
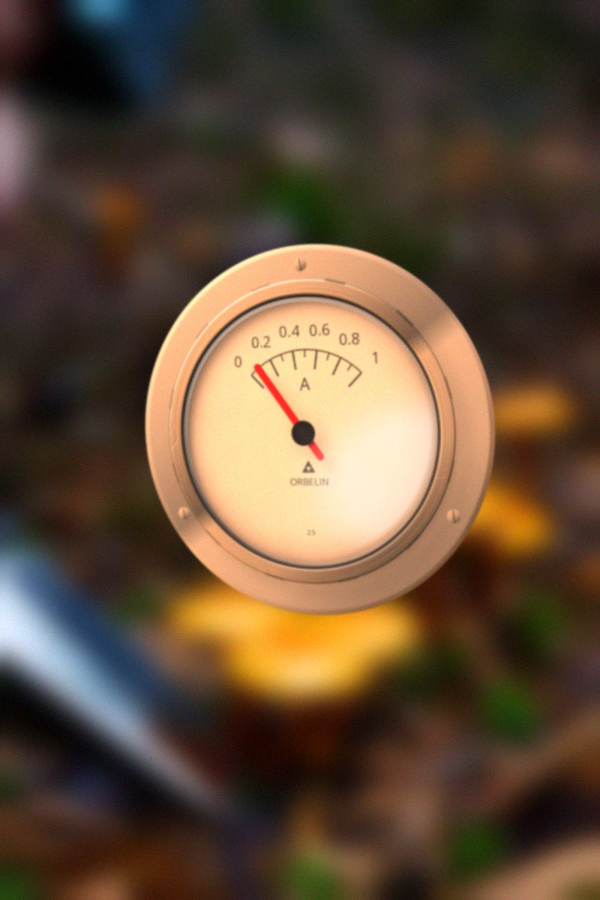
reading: 0.1 A
